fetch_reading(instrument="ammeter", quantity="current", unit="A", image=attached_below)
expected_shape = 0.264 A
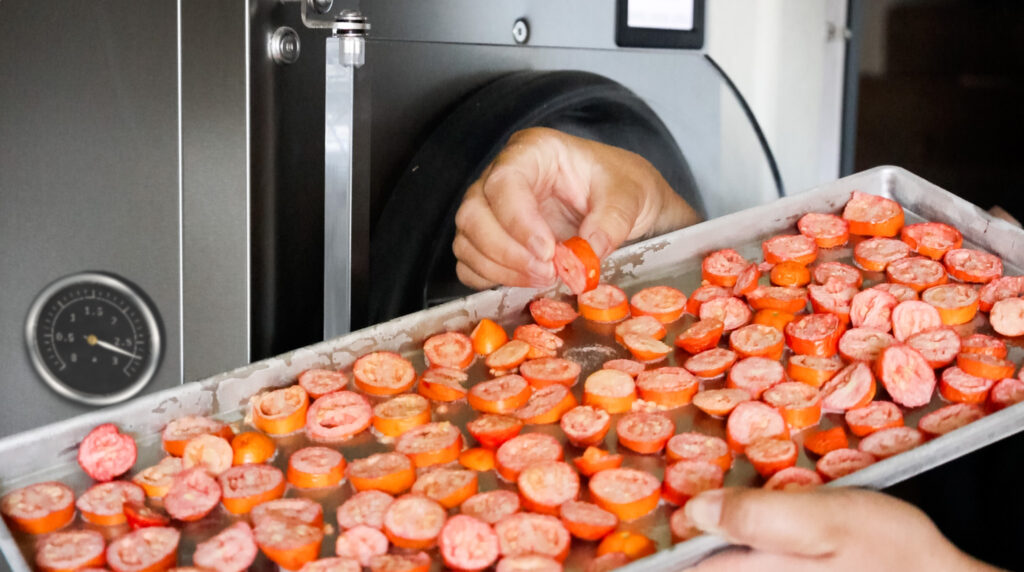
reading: 2.7 A
